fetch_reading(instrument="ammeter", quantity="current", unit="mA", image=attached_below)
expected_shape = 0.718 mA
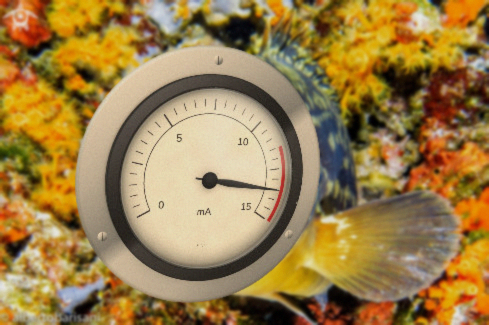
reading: 13.5 mA
